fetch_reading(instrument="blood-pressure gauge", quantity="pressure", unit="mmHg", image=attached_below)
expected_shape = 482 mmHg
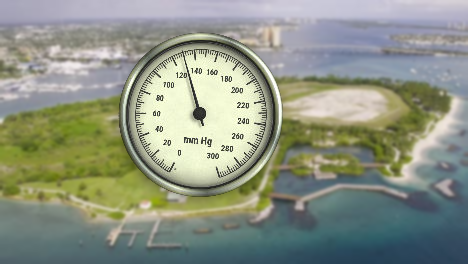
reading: 130 mmHg
